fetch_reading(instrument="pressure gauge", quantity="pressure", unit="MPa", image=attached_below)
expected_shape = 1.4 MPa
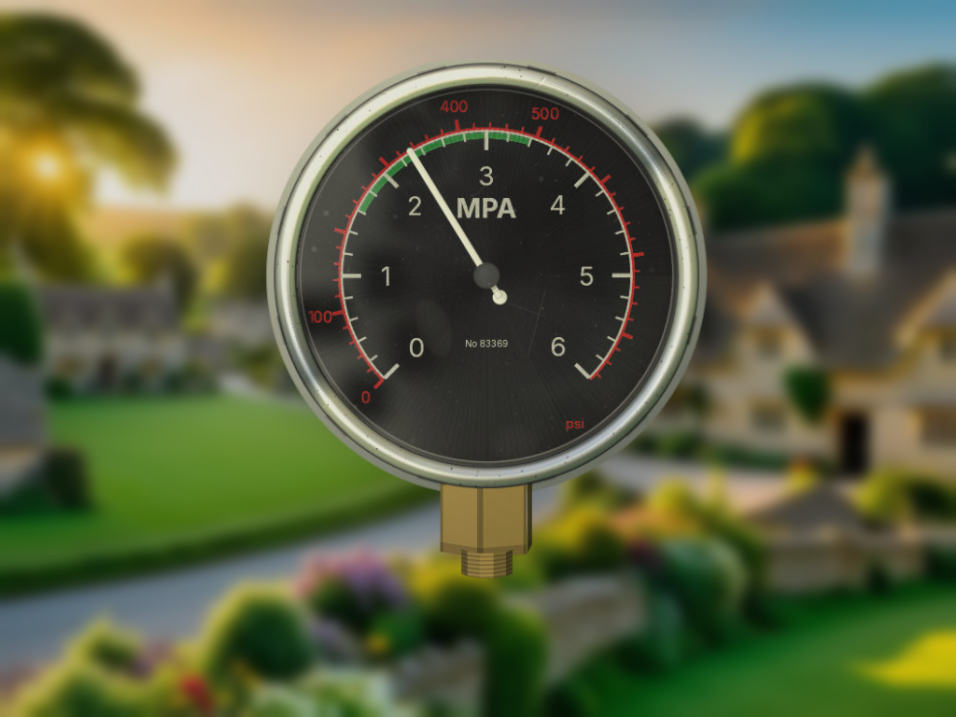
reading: 2.3 MPa
